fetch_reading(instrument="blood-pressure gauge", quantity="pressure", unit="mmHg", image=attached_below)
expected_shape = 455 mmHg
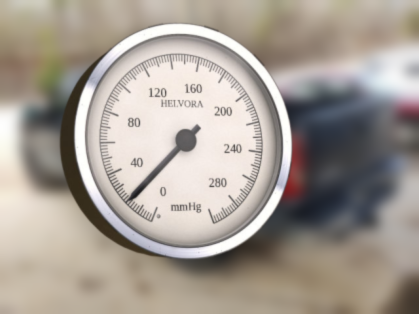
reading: 20 mmHg
